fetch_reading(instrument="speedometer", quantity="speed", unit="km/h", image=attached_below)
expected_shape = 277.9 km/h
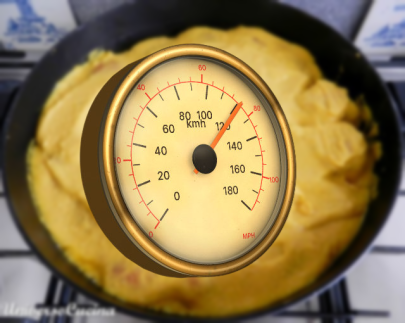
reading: 120 km/h
